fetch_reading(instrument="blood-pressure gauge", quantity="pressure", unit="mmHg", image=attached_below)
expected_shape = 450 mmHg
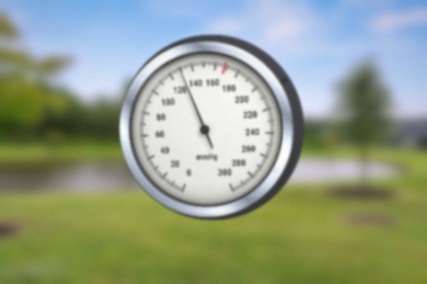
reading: 130 mmHg
